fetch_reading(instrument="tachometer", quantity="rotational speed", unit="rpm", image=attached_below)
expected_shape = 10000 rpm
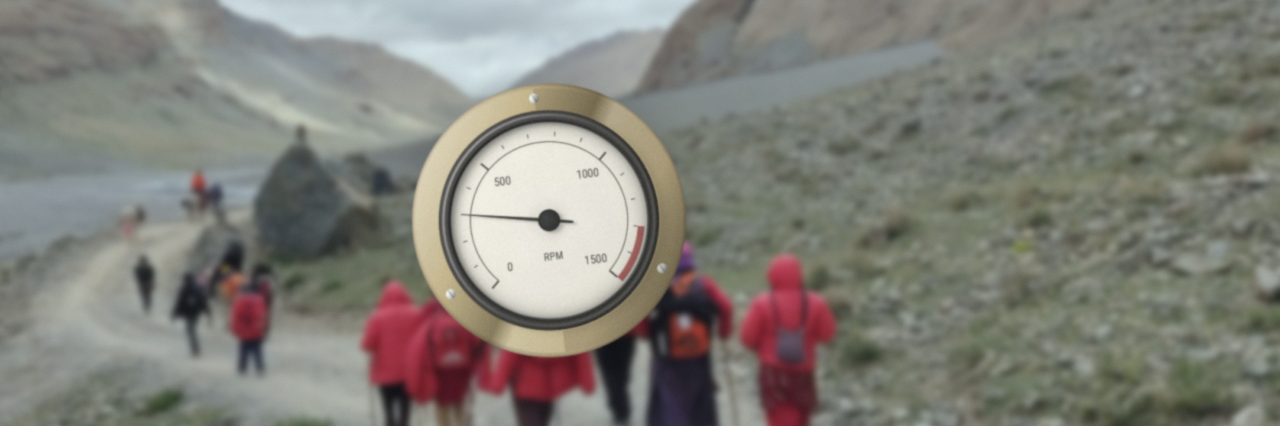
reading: 300 rpm
